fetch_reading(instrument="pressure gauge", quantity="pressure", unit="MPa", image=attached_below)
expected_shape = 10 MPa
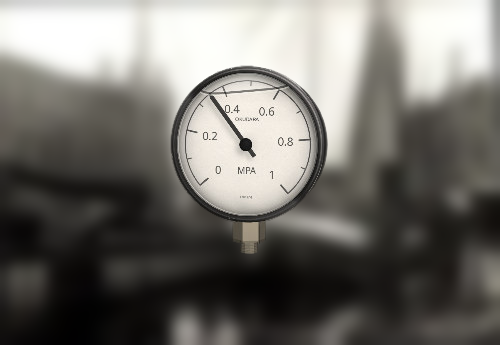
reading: 0.35 MPa
